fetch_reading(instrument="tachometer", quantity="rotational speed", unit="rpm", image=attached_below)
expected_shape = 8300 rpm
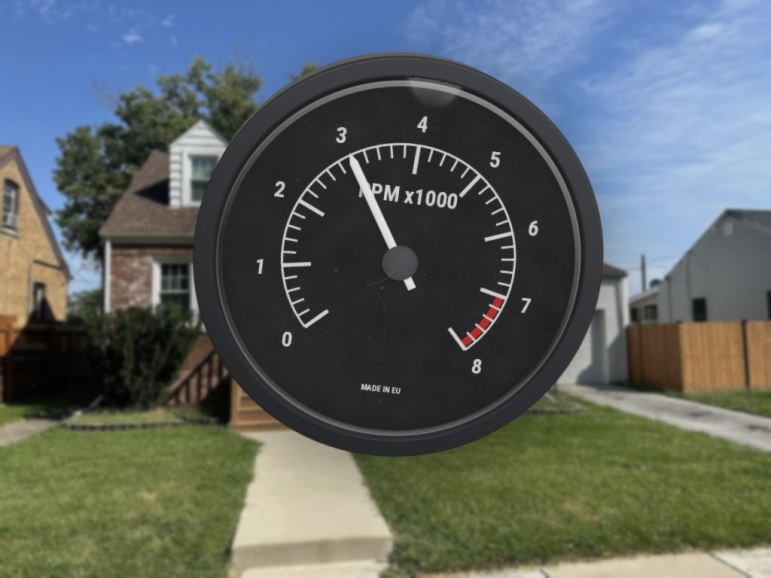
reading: 3000 rpm
